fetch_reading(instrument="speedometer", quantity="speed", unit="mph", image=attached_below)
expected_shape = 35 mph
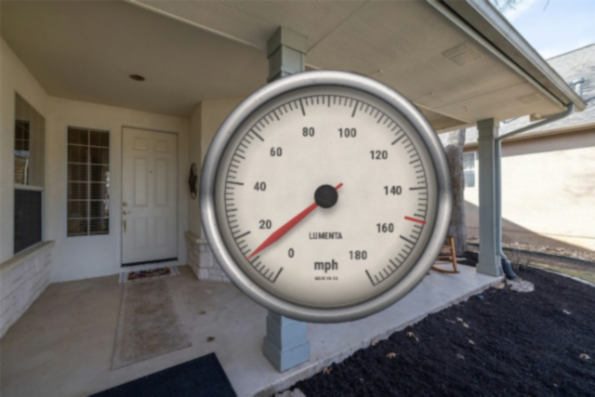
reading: 12 mph
